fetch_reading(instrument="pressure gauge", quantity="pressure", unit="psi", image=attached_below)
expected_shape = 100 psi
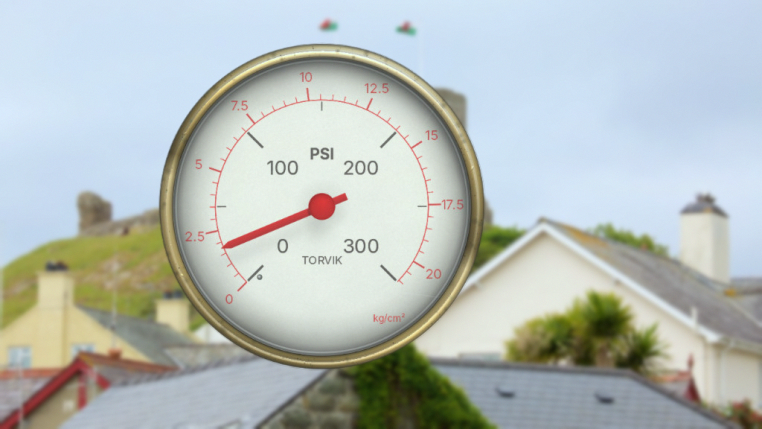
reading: 25 psi
